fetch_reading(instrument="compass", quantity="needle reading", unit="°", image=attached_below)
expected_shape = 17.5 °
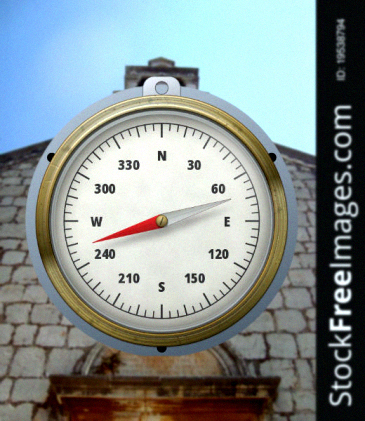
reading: 252.5 °
